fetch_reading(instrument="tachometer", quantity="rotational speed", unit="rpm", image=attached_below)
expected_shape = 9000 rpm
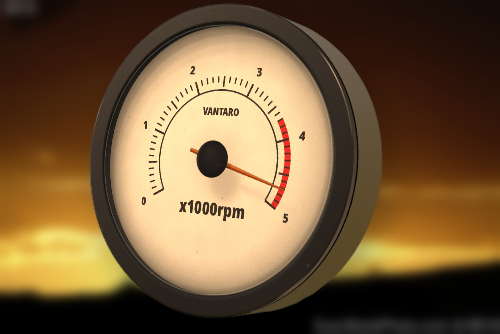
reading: 4700 rpm
